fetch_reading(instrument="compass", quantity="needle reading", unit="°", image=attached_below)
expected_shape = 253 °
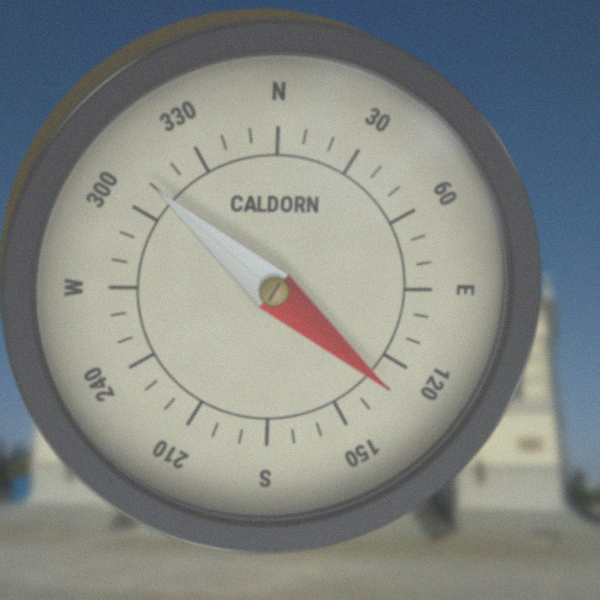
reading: 130 °
